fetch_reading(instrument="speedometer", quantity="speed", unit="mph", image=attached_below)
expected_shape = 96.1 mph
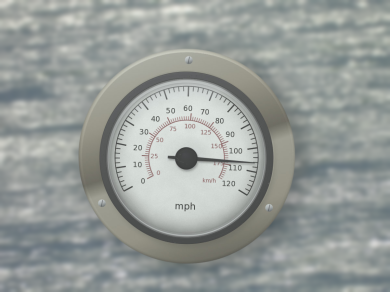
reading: 106 mph
